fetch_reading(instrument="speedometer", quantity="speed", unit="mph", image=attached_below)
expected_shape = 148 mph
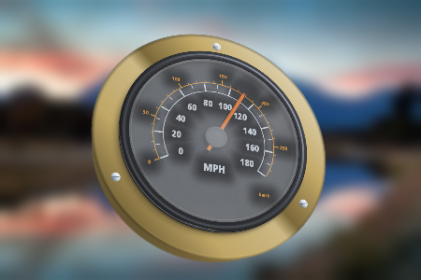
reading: 110 mph
